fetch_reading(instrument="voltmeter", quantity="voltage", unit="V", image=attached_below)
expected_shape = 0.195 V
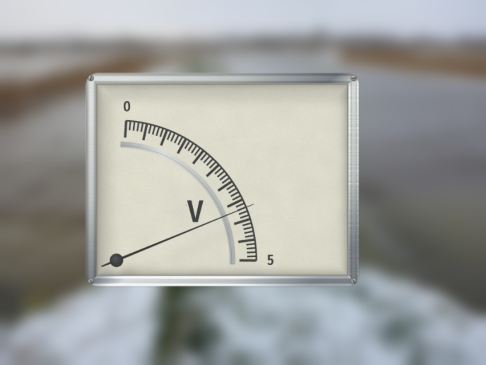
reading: 3.7 V
